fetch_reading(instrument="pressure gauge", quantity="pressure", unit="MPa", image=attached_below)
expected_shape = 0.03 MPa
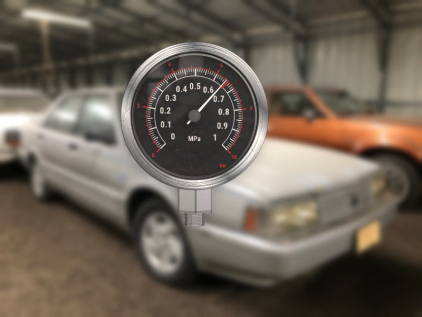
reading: 0.65 MPa
